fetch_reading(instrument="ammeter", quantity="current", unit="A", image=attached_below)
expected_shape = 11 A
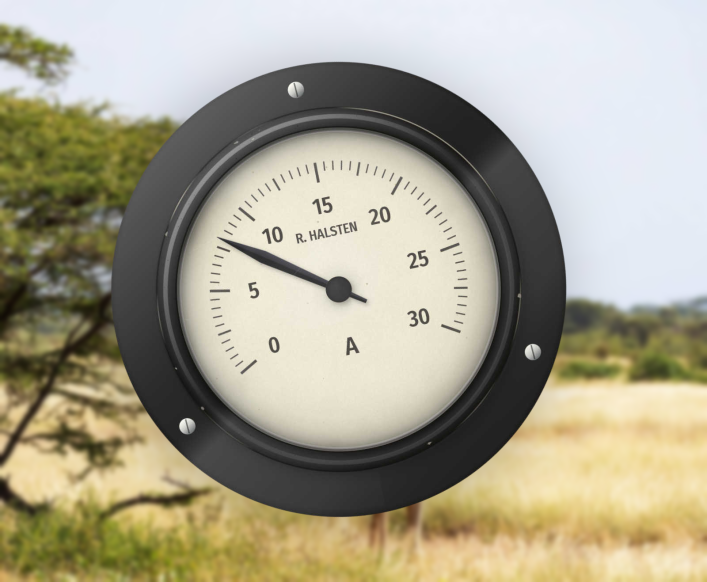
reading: 8 A
